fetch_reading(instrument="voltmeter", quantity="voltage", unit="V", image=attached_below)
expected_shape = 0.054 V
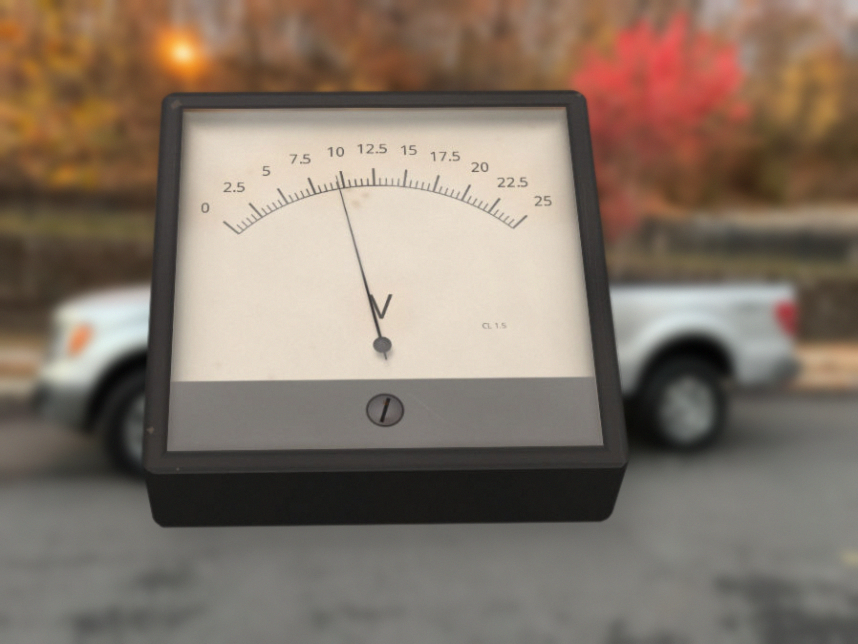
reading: 9.5 V
